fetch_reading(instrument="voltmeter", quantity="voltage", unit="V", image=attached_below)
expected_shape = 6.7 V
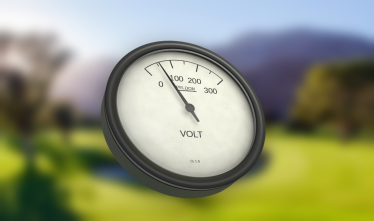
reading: 50 V
